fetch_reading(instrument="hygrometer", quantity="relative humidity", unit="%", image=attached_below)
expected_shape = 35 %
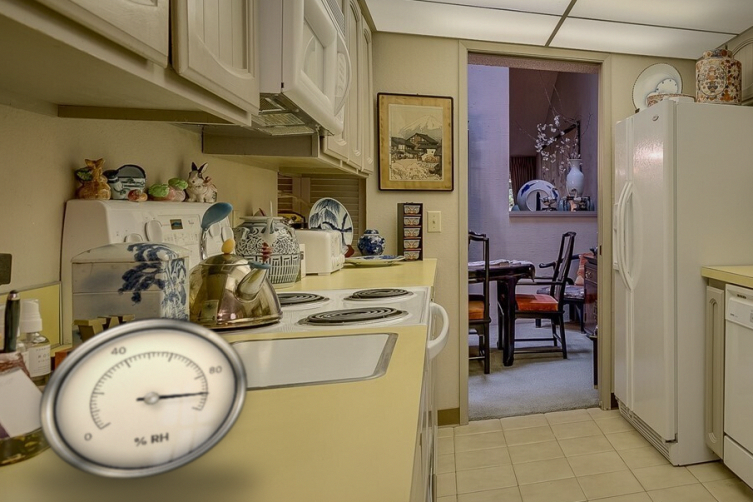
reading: 90 %
